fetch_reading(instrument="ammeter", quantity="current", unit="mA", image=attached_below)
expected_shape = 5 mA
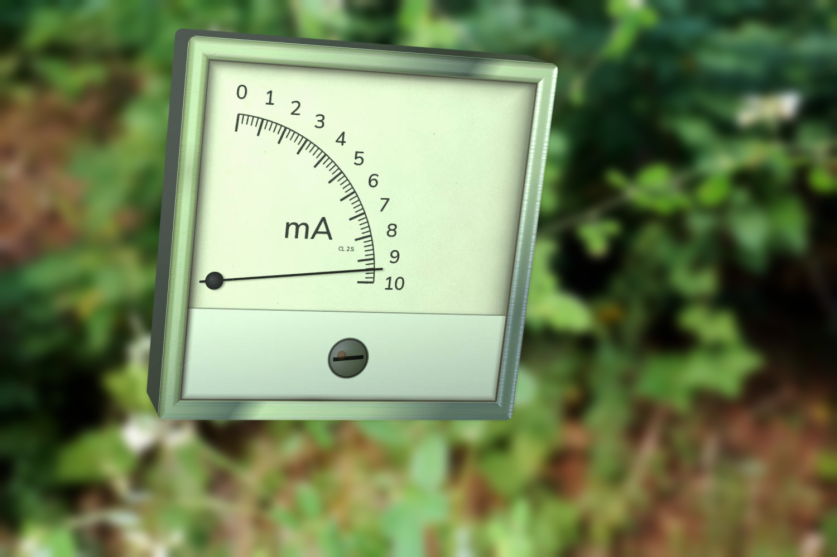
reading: 9.4 mA
